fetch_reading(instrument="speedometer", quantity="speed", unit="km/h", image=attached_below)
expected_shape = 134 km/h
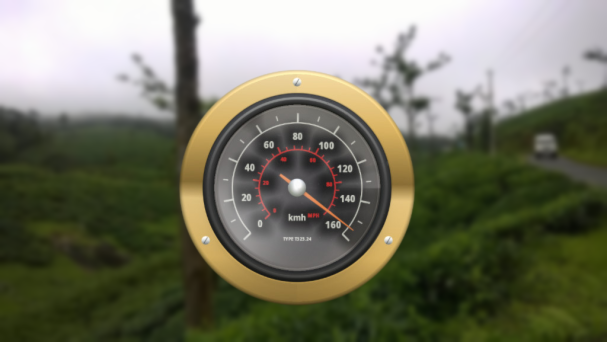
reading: 155 km/h
